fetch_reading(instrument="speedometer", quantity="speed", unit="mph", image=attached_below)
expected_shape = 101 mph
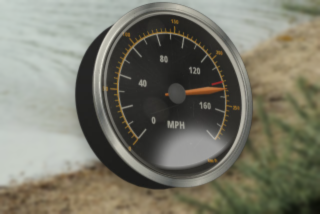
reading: 145 mph
